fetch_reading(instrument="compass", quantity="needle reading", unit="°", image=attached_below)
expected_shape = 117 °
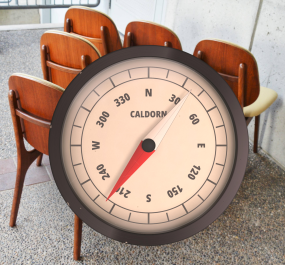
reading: 217.5 °
